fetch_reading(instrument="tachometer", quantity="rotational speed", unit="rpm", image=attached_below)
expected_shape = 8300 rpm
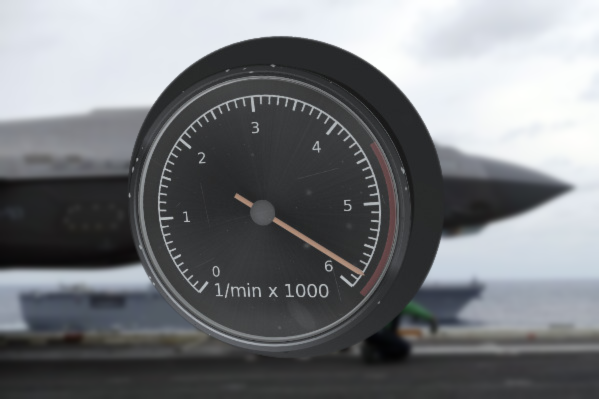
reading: 5800 rpm
